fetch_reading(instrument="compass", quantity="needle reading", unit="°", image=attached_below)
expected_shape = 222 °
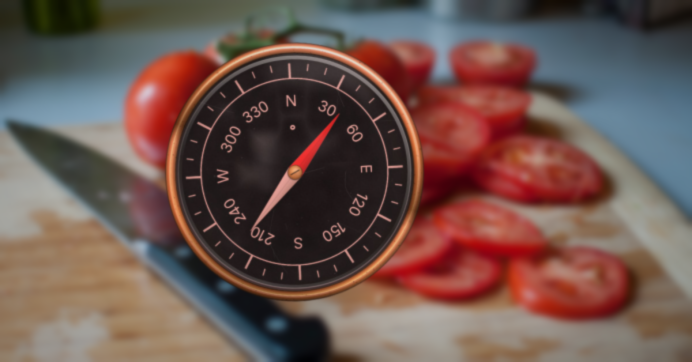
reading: 40 °
